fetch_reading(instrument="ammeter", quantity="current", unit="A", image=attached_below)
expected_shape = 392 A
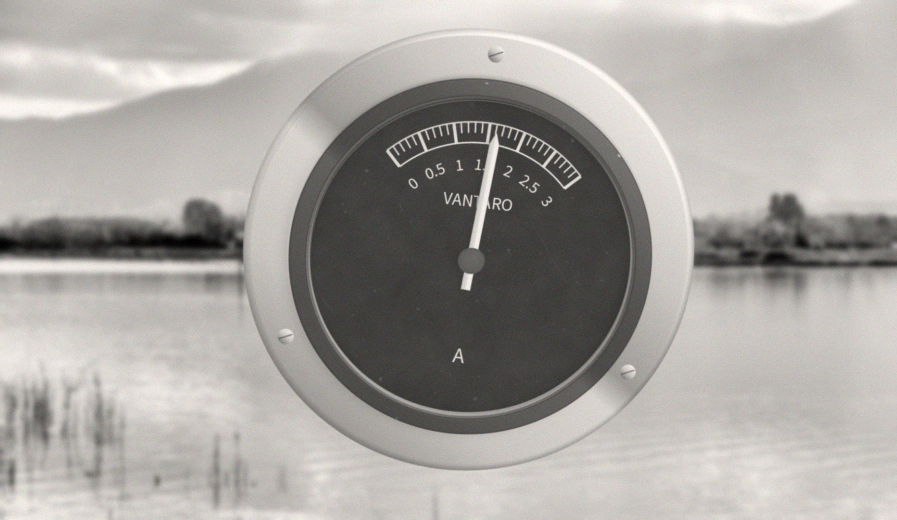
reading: 1.6 A
